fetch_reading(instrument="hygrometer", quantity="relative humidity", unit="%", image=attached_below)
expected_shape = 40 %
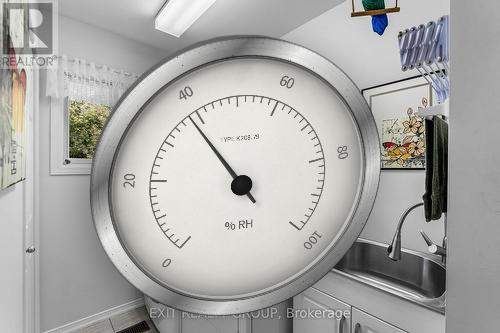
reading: 38 %
